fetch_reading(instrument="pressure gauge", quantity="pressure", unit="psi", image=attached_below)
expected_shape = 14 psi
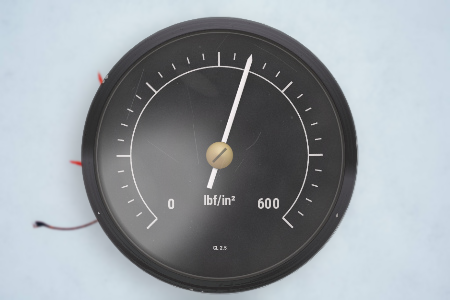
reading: 340 psi
